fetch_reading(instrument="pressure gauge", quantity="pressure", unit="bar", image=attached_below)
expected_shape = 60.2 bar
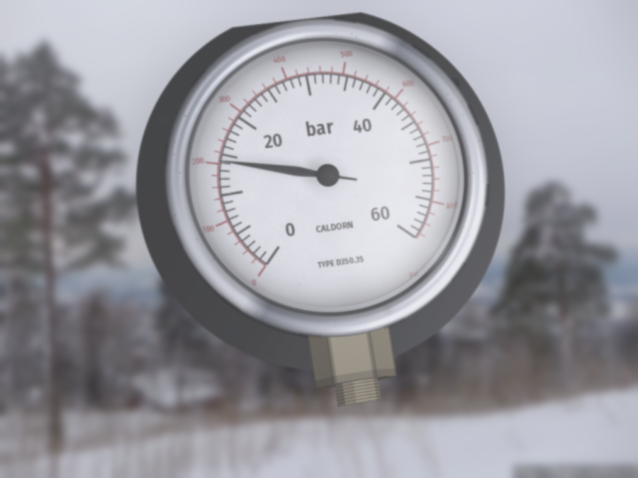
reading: 14 bar
